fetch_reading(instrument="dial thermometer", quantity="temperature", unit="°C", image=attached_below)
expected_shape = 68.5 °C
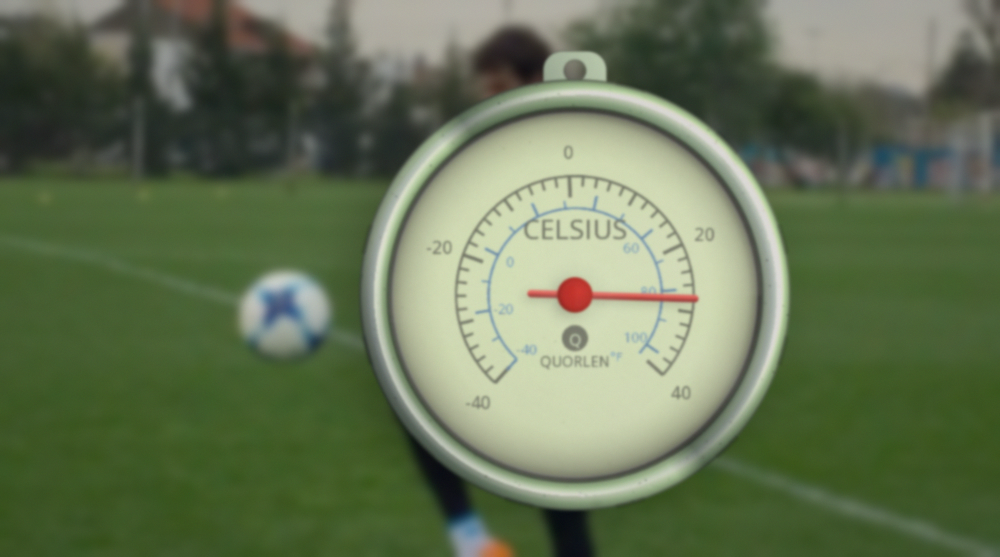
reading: 28 °C
